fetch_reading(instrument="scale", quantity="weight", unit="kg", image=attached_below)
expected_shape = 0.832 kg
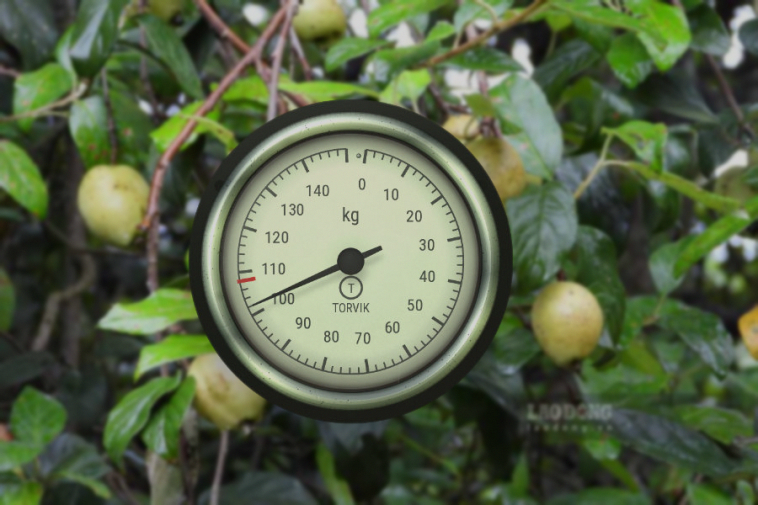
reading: 102 kg
